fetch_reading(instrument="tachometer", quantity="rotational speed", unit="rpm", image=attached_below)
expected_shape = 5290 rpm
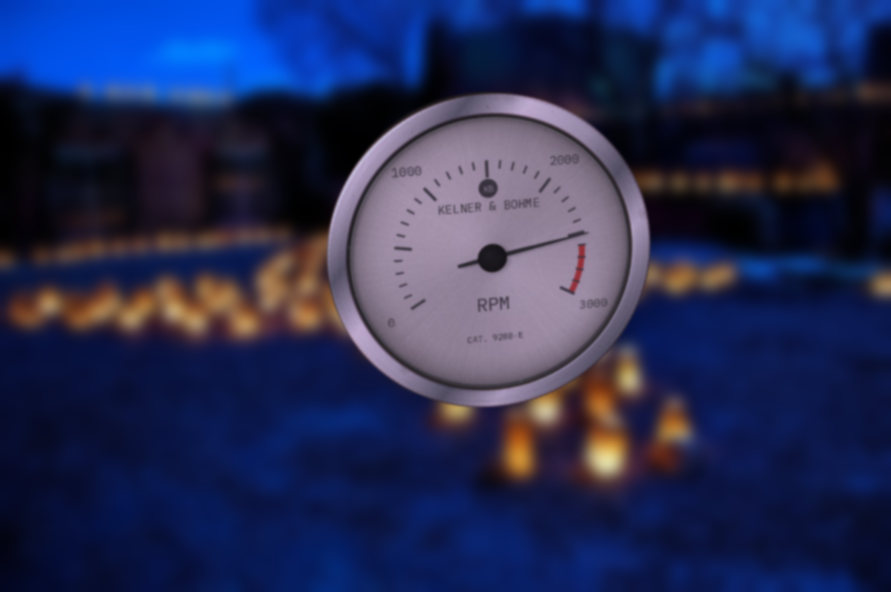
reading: 2500 rpm
